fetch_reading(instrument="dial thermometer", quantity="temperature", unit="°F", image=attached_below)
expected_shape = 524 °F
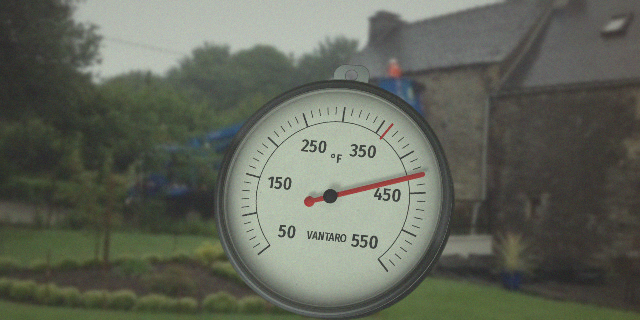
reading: 430 °F
